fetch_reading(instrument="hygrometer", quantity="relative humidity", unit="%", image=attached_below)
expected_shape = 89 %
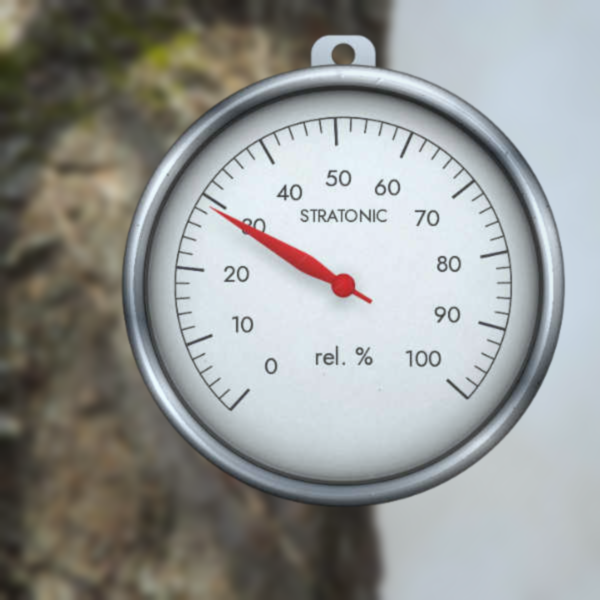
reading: 29 %
